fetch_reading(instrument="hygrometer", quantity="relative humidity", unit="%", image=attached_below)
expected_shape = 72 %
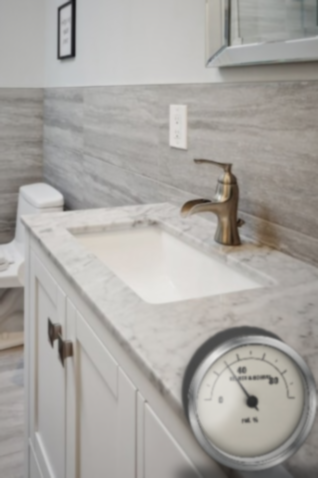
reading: 30 %
